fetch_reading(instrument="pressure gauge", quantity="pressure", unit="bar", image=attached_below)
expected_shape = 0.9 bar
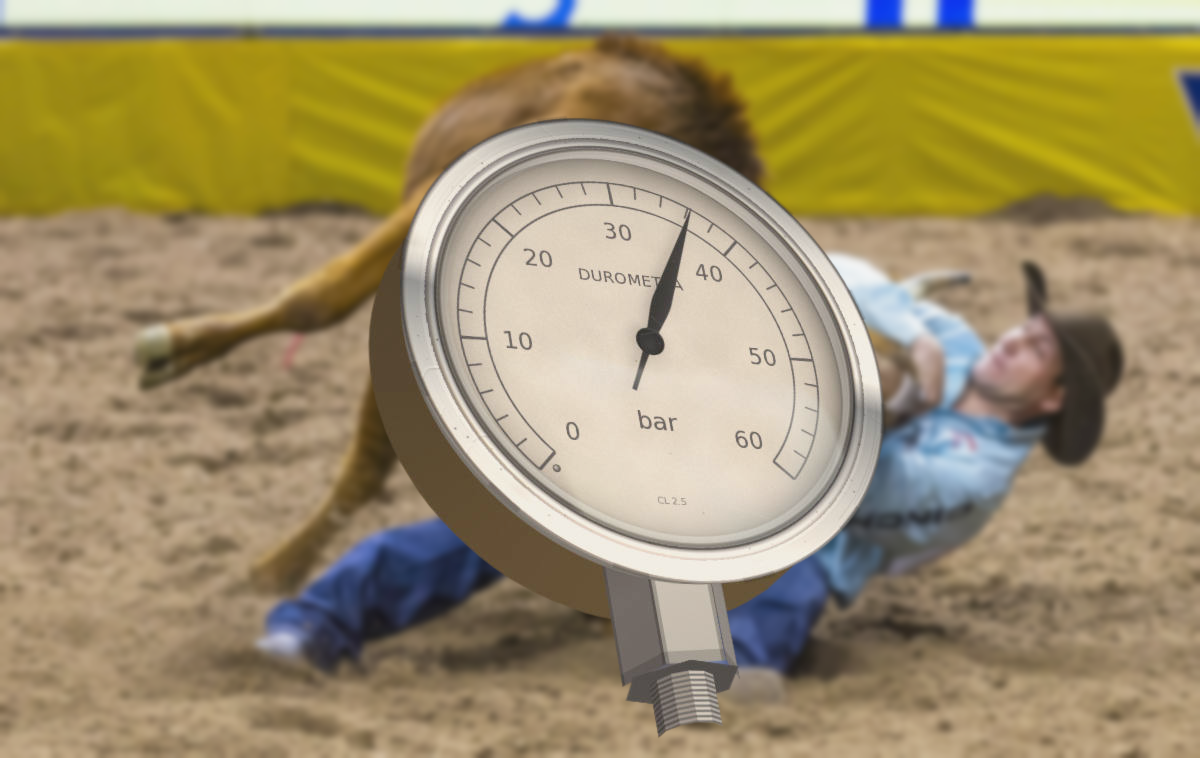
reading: 36 bar
